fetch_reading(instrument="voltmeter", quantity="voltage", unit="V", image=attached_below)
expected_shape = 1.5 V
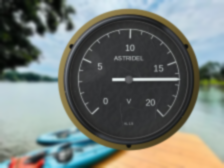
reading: 16.5 V
